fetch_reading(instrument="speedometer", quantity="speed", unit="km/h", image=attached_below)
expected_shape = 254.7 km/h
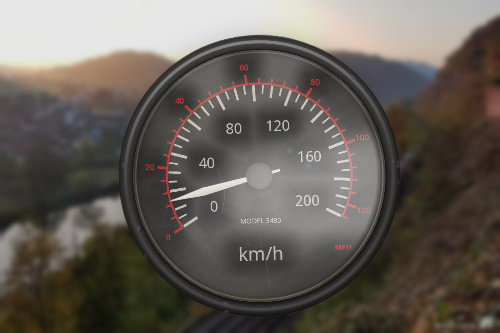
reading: 15 km/h
